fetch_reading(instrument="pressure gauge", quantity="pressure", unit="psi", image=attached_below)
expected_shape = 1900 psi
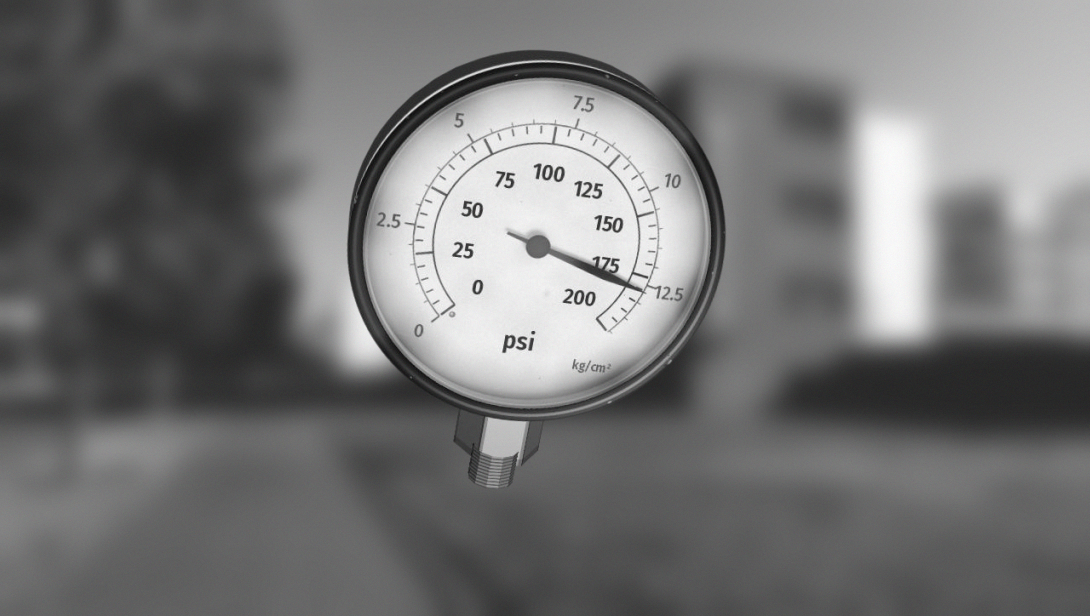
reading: 180 psi
